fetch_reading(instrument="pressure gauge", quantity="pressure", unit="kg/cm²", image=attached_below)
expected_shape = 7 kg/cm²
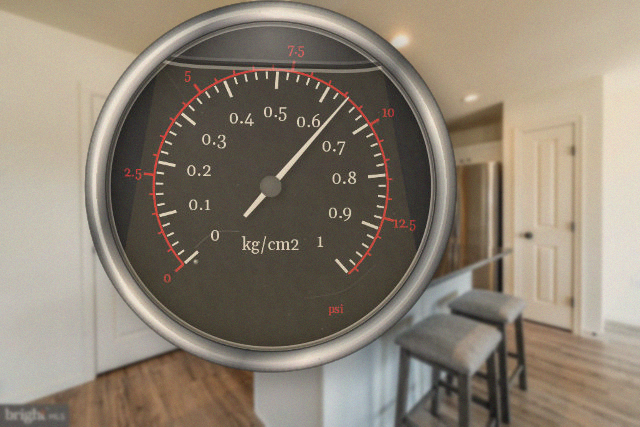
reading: 0.64 kg/cm²
